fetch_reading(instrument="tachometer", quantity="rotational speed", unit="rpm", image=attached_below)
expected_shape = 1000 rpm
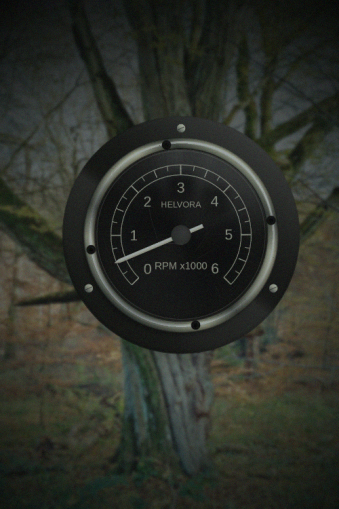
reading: 500 rpm
